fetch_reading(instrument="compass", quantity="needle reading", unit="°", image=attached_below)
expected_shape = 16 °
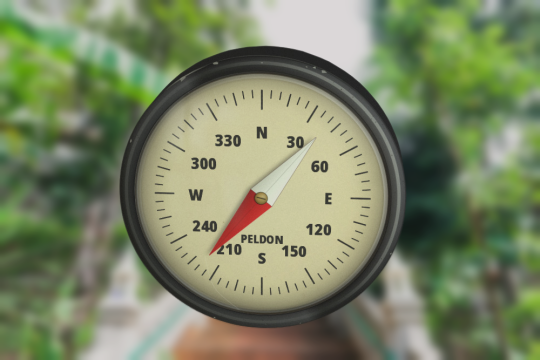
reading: 220 °
